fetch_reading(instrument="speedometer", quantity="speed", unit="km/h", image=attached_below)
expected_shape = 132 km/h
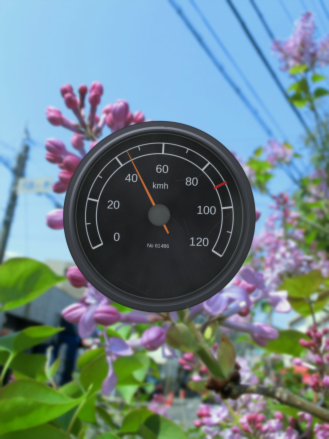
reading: 45 km/h
